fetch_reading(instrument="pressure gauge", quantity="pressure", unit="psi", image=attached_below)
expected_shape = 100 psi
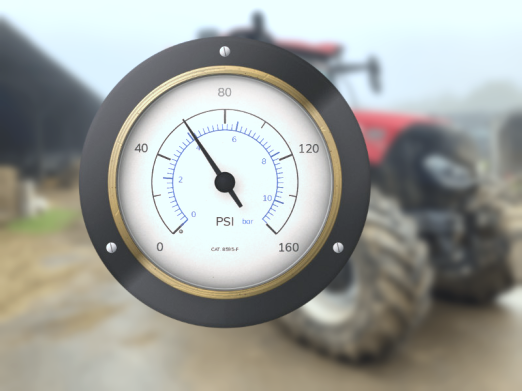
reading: 60 psi
